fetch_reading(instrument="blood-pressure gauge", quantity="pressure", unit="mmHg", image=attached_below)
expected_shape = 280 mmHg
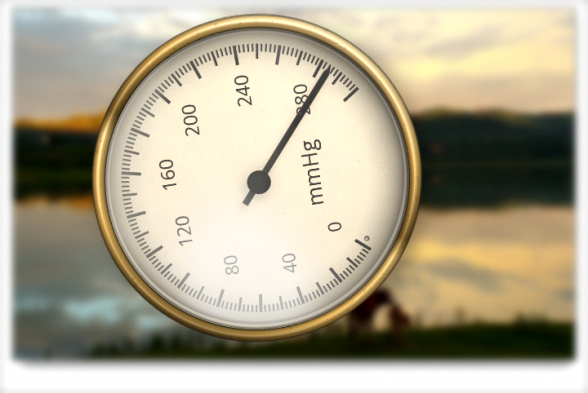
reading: 284 mmHg
